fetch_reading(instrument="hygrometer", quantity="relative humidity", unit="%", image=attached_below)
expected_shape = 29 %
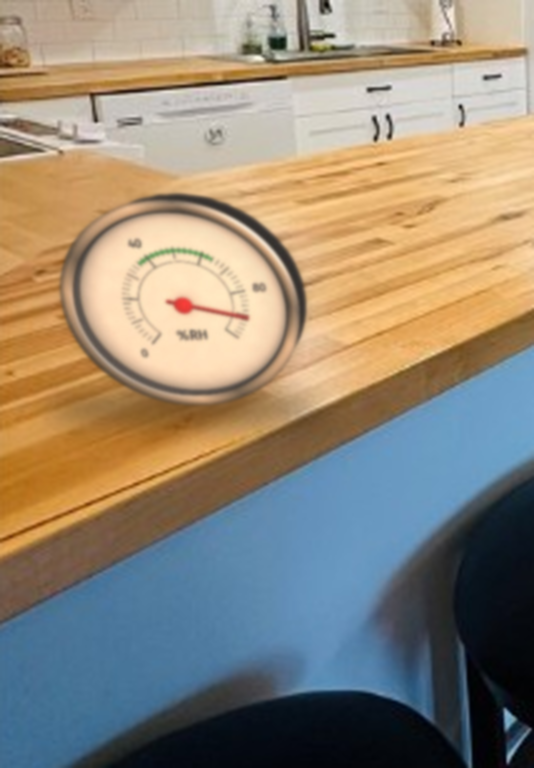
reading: 90 %
